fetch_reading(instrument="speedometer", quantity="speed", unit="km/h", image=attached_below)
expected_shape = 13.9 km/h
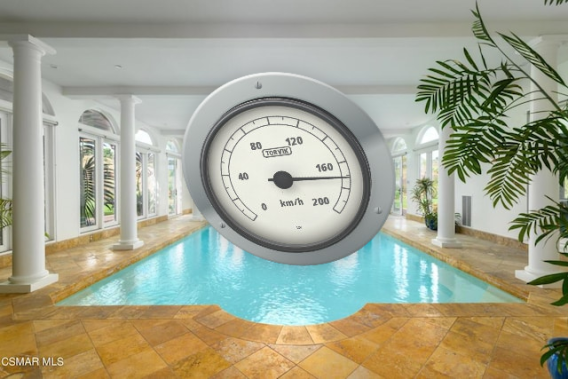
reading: 170 km/h
